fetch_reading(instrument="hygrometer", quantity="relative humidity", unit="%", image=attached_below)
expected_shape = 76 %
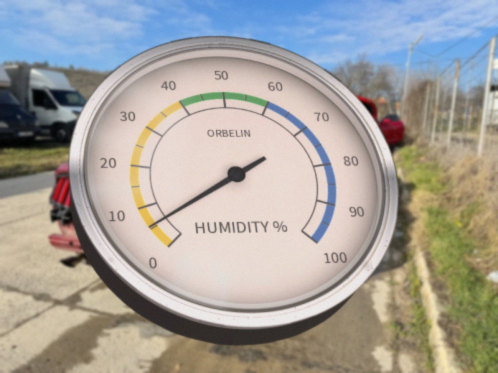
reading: 5 %
